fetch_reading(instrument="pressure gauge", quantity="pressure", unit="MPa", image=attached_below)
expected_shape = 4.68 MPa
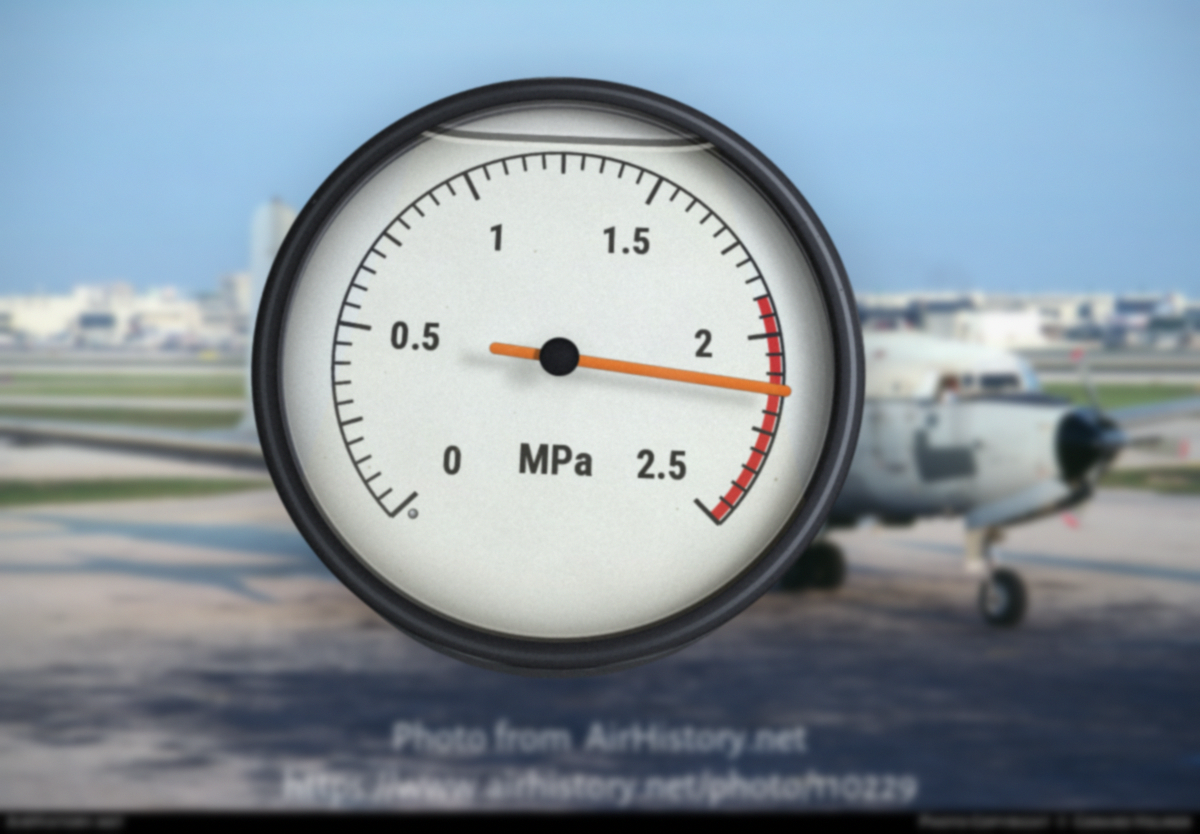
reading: 2.15 MPa
